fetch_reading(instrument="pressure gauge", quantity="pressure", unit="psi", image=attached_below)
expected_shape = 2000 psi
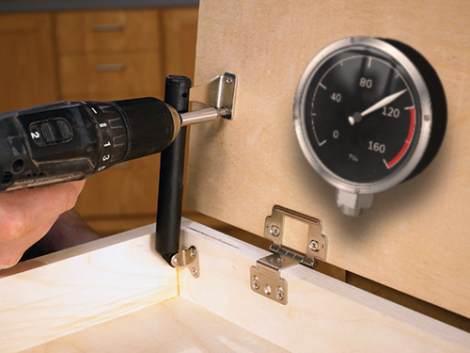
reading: 110 psi
